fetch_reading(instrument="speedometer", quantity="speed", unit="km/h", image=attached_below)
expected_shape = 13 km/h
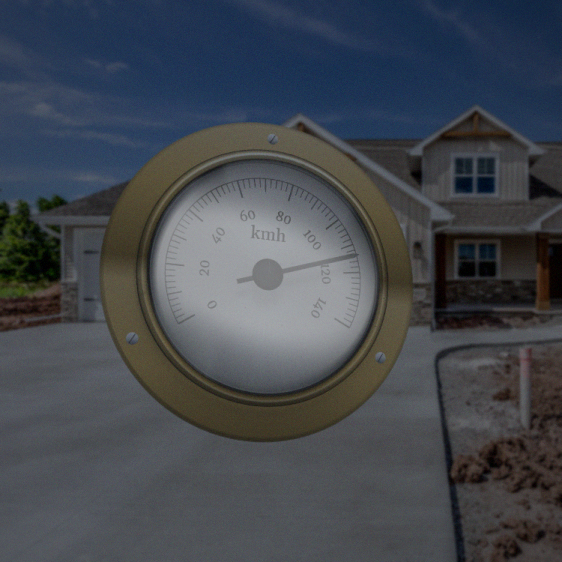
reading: 114 km/h
